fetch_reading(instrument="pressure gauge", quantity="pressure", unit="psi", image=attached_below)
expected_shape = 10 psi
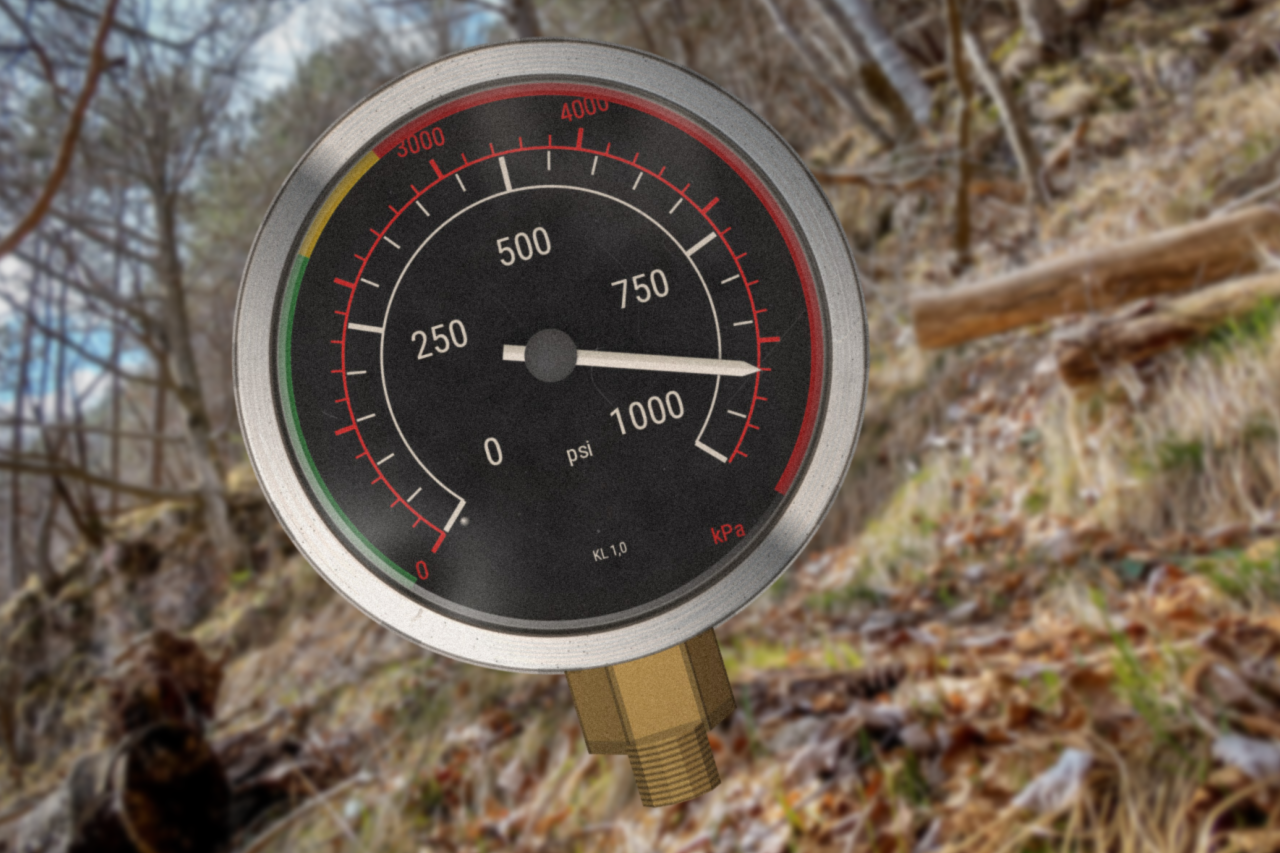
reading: 900 psi
